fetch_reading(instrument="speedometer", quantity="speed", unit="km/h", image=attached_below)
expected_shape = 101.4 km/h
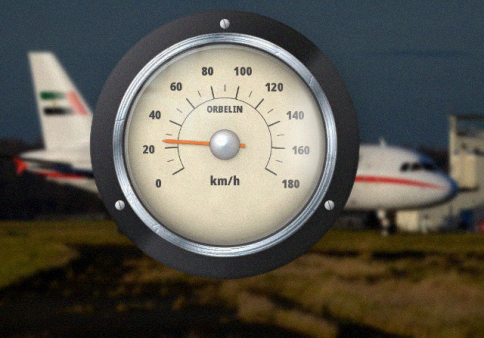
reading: 25 km/h
